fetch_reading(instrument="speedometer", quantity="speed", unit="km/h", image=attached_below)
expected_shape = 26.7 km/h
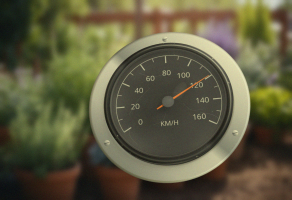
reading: 120 km/h
